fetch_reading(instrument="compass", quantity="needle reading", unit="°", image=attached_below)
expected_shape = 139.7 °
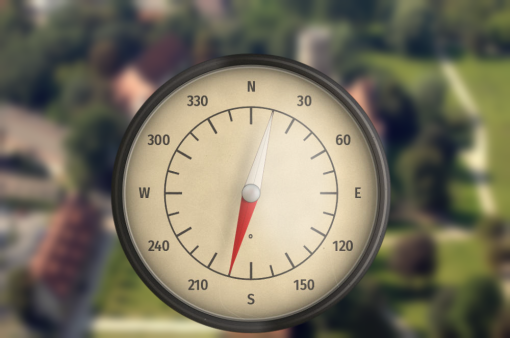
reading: 195 °
